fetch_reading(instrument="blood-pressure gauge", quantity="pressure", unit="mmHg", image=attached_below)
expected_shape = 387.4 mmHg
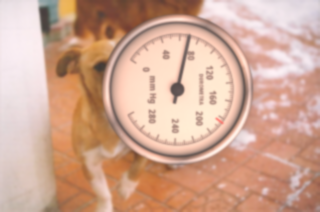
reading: 70 mmHg
